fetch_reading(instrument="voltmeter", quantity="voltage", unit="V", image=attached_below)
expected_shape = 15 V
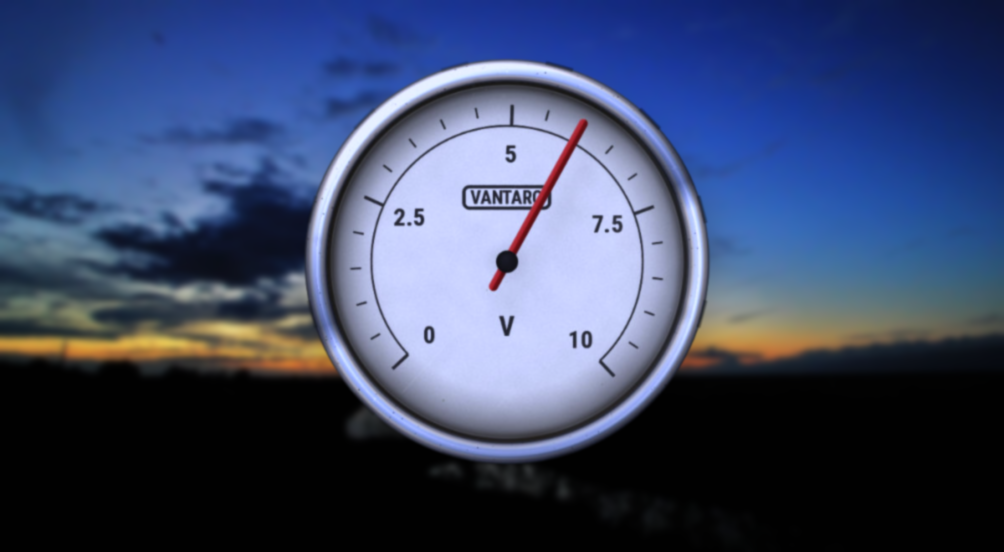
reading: 6 V
